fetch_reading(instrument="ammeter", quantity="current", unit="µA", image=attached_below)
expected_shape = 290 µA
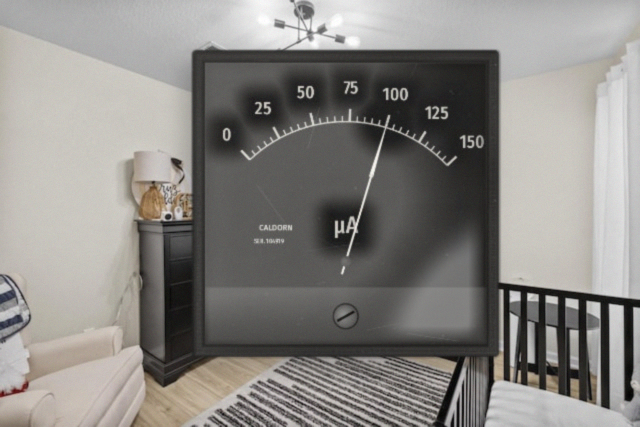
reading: 100 µA
